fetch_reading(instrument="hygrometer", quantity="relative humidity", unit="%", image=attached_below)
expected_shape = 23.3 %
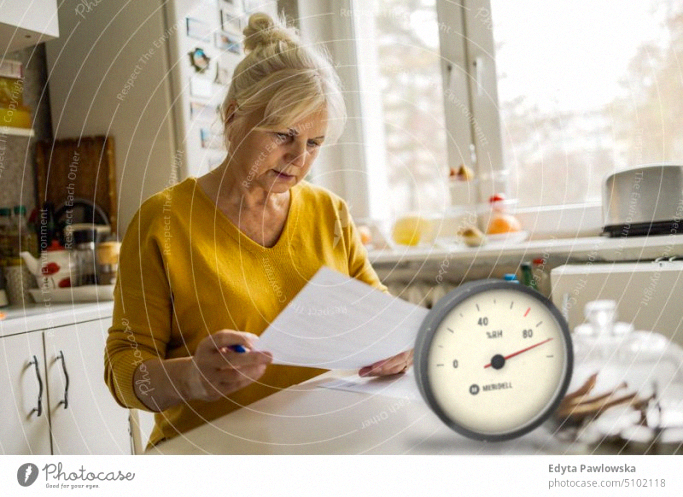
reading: 90 %
